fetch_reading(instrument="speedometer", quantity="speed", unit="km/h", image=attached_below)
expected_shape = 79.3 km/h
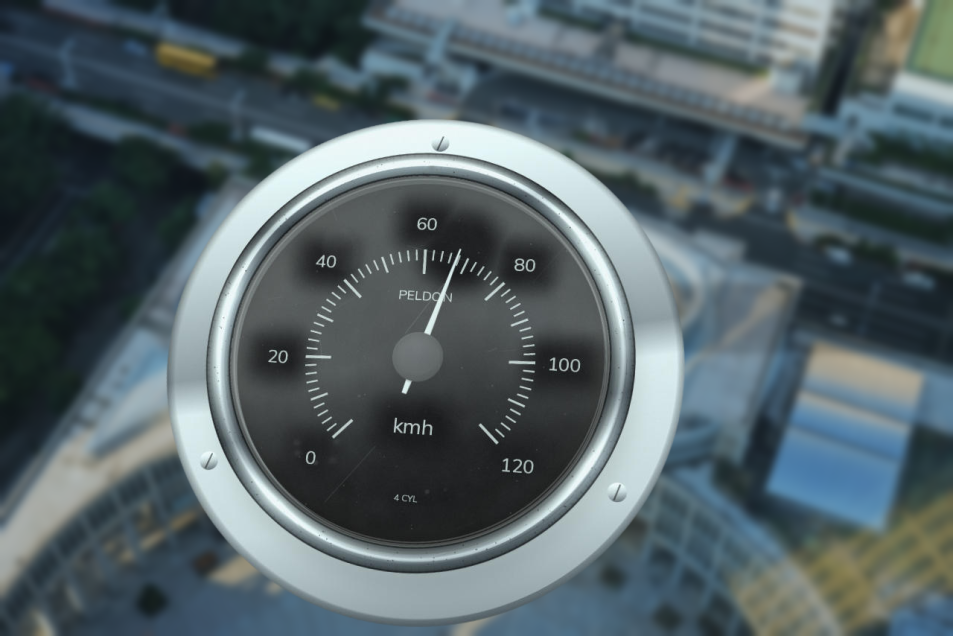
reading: 68 km/h
